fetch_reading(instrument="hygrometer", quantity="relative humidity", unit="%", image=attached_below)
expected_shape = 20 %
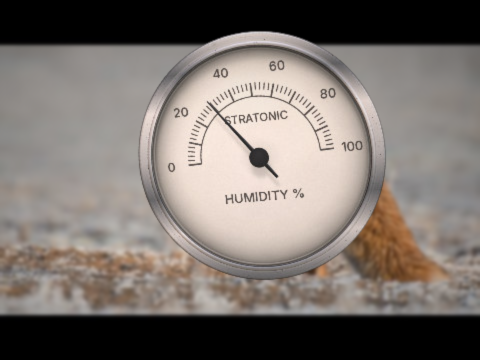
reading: 30 %
